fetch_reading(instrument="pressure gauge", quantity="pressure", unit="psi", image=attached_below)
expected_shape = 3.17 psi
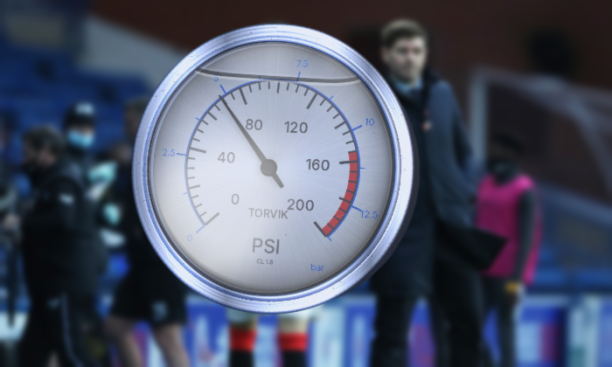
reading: 70 psi
